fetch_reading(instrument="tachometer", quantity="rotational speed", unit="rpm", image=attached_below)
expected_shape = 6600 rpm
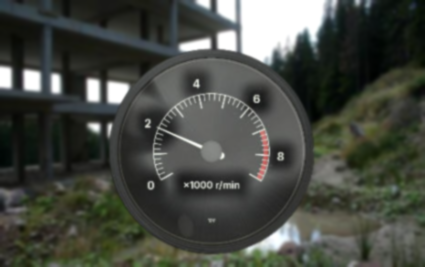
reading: 2000 rpm
